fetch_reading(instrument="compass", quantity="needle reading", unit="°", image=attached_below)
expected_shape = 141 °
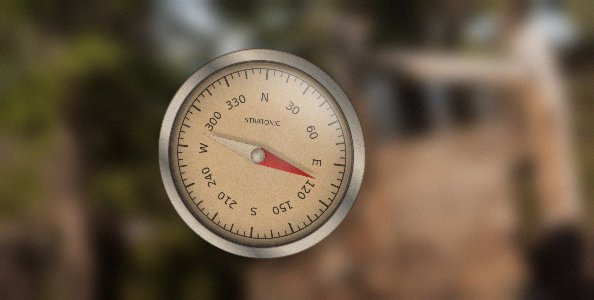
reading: 105 °
